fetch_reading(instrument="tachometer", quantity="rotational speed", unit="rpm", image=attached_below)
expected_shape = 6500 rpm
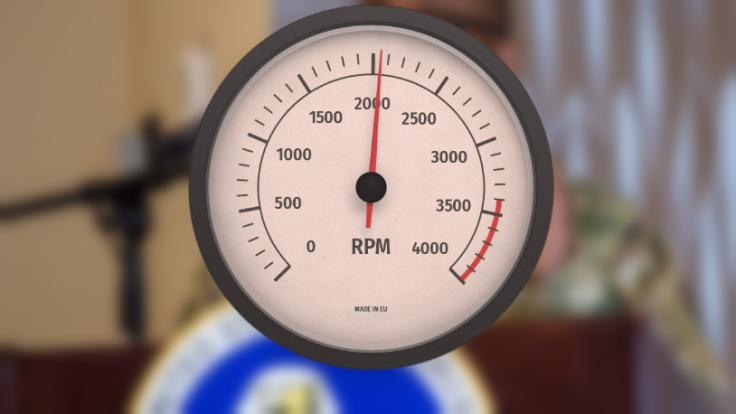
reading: 2050 rpm
